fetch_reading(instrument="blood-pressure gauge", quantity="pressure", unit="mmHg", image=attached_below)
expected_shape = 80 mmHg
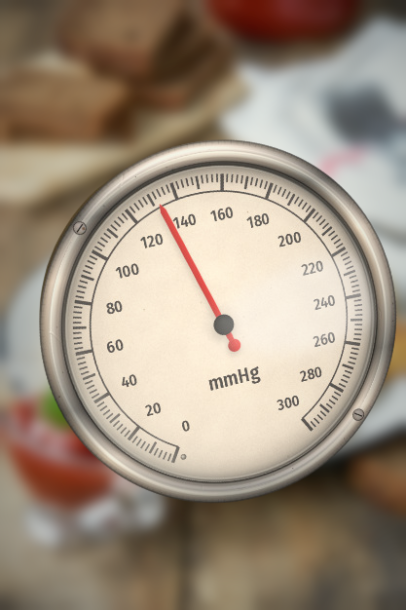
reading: 132 mmHg
